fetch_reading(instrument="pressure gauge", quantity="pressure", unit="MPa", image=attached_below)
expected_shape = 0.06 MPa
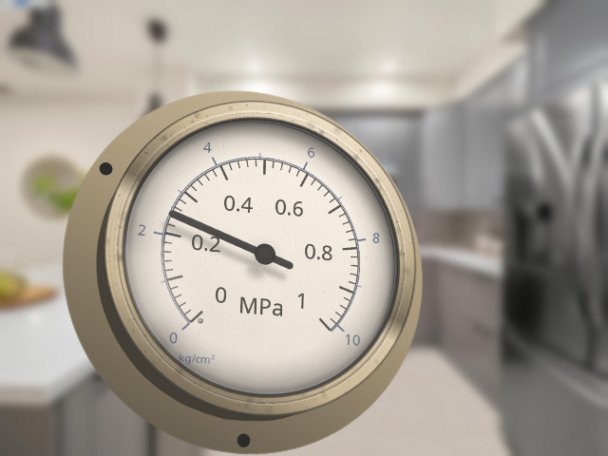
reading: 0.24 MPa
